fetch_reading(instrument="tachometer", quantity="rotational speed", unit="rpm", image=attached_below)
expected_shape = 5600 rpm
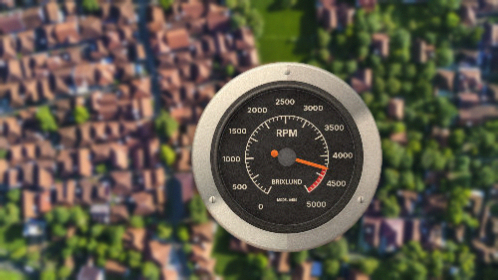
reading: 4300 rpm
